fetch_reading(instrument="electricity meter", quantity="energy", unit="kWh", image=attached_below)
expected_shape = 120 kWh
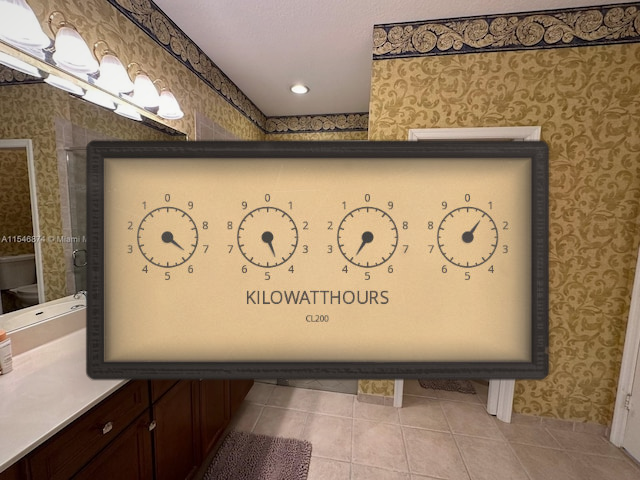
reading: 6441 kWh
